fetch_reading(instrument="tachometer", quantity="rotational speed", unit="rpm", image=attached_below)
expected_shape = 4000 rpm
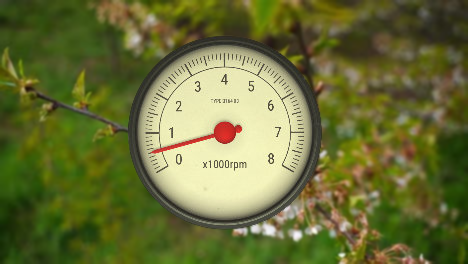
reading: 500 rpm
